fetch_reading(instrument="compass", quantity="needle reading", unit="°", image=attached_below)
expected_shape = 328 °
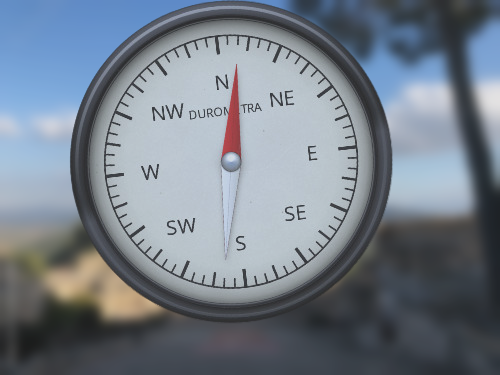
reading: 10 °
